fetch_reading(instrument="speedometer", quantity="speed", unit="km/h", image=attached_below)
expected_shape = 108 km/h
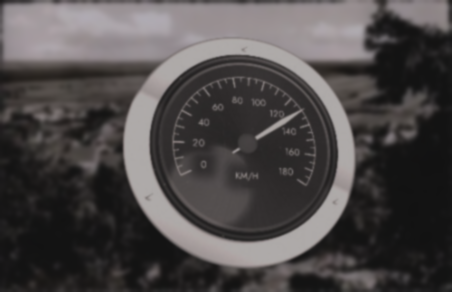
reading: 130 km/h
